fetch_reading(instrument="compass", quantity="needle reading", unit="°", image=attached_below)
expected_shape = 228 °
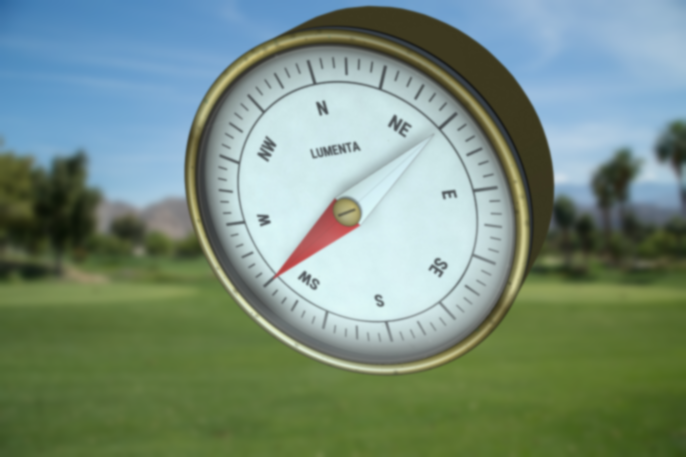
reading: 240 °
